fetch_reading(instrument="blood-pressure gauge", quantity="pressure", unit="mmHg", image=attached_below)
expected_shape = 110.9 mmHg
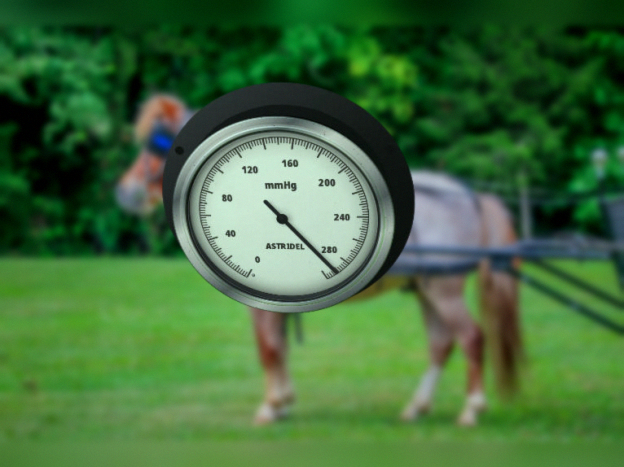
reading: 290 mmHg
